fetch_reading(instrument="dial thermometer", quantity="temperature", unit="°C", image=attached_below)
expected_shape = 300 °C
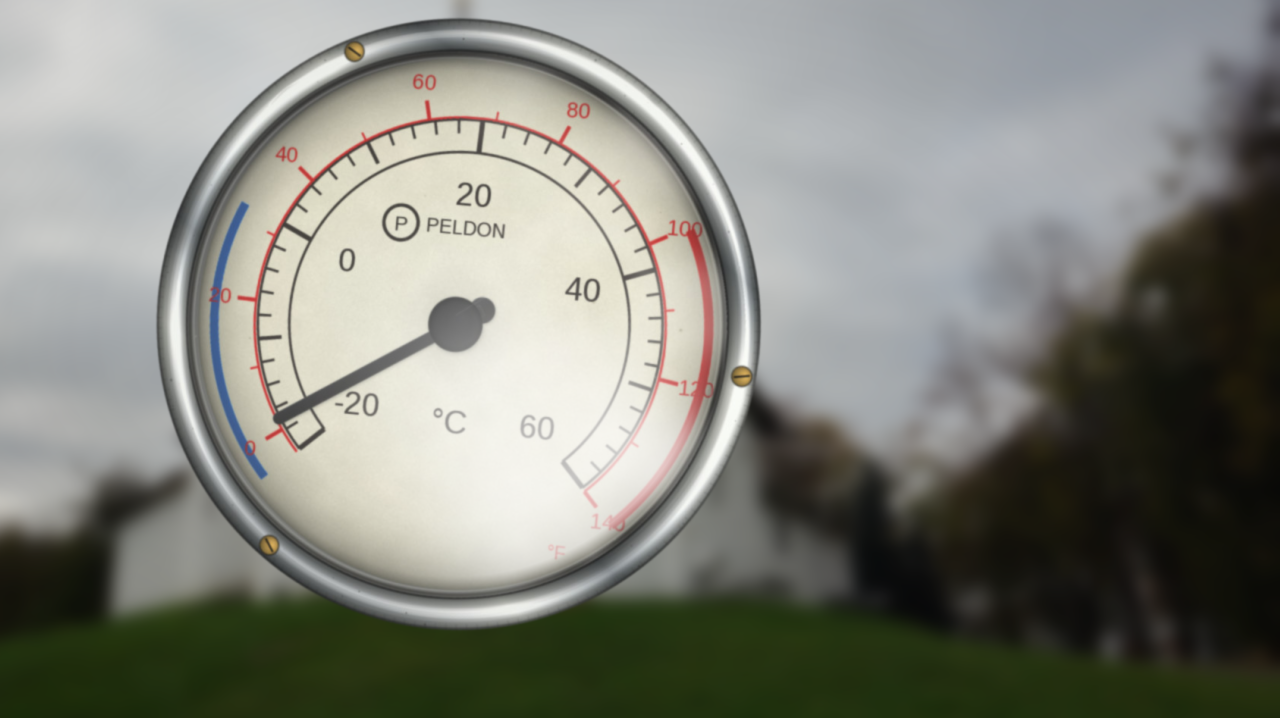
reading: -17 °C
